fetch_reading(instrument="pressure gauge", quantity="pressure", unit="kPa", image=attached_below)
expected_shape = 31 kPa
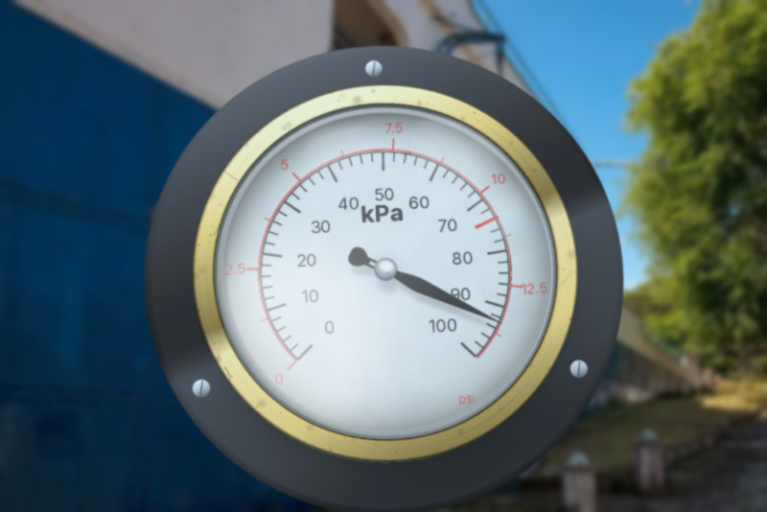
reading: 93 kPa
